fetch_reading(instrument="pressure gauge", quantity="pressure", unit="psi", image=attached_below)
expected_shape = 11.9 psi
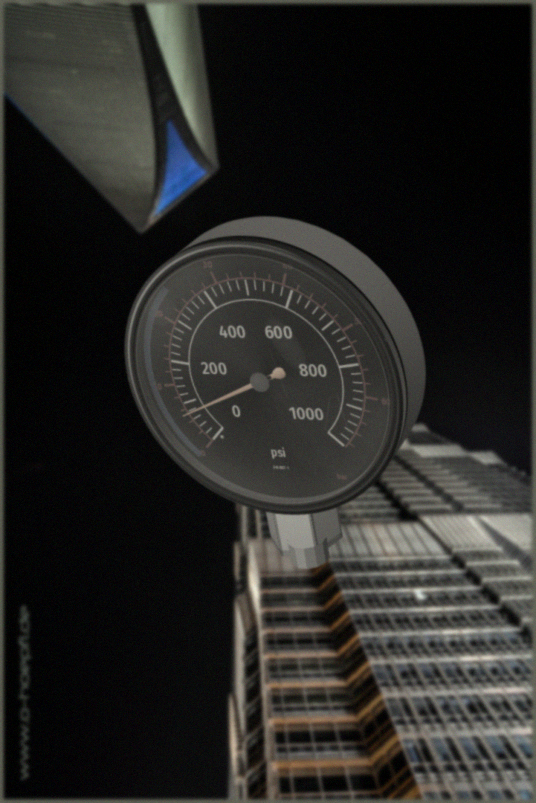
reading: 80 psi
